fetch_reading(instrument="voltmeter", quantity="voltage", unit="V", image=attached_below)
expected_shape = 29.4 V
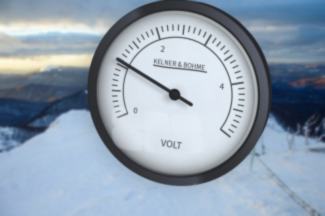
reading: 1.1 V
